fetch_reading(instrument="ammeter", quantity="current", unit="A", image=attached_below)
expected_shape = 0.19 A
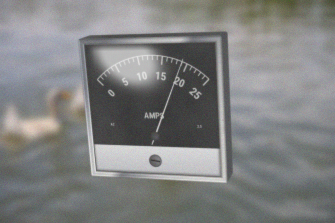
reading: 19 A
